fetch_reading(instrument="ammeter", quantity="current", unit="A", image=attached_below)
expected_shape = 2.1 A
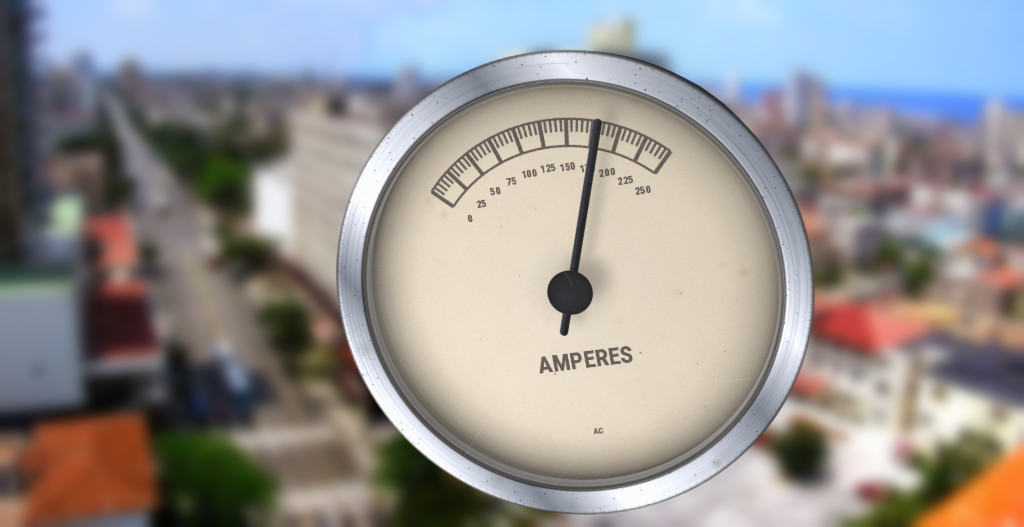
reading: 180 A
